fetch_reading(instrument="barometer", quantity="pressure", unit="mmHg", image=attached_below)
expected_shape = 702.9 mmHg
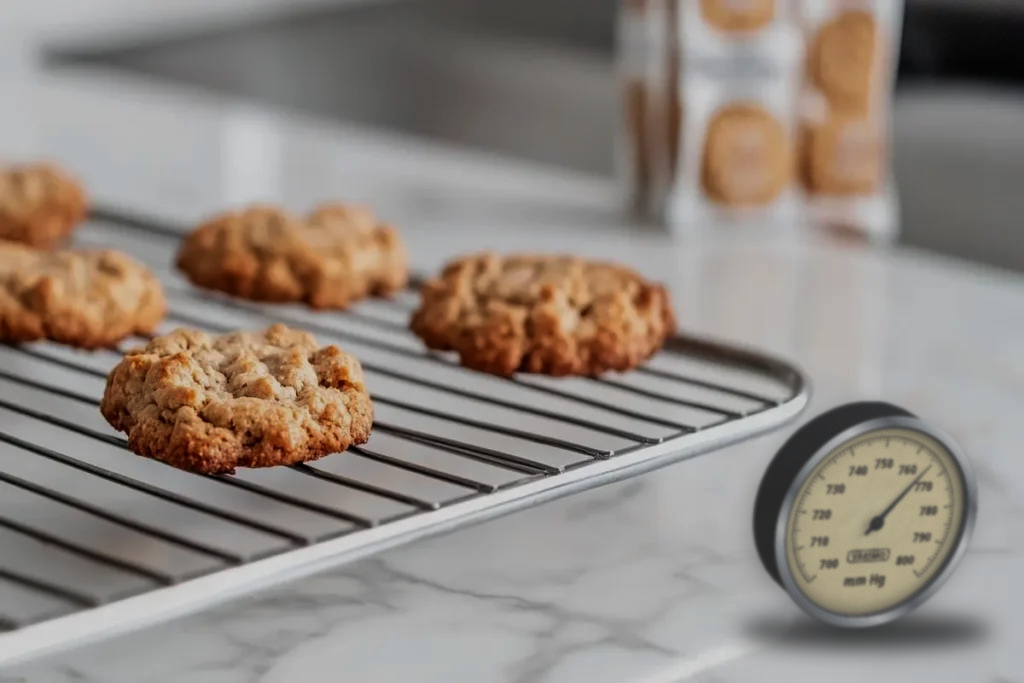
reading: 765 mmHg
